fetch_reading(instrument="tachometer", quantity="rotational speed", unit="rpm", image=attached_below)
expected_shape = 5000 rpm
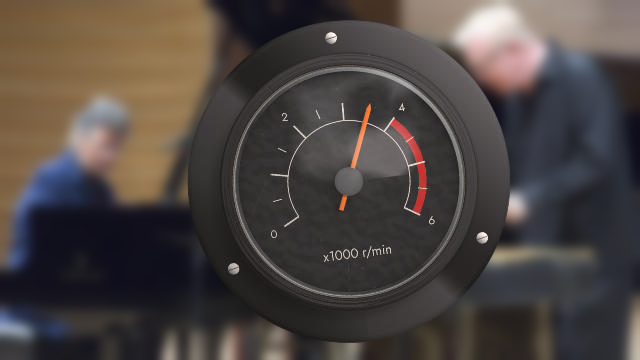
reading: 3500 rpm
